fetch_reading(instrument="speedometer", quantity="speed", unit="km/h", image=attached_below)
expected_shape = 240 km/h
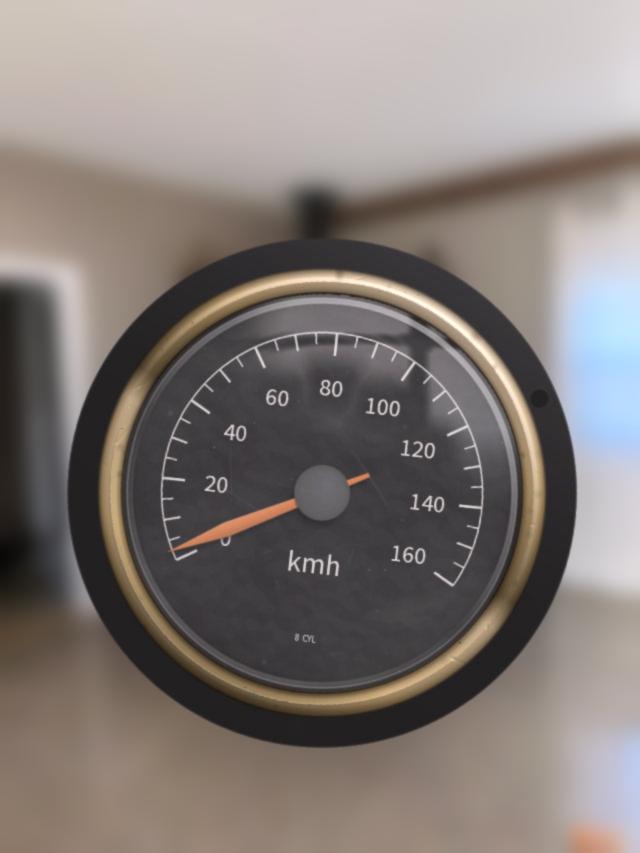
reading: 2.5 km/h
